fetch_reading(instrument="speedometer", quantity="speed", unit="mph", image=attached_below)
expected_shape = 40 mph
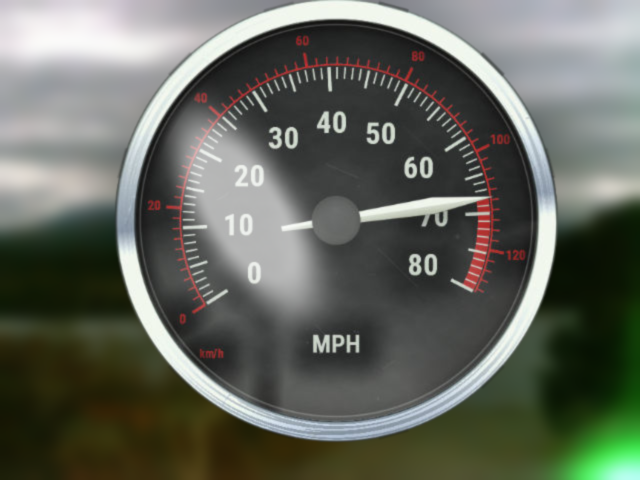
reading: 68 mph
